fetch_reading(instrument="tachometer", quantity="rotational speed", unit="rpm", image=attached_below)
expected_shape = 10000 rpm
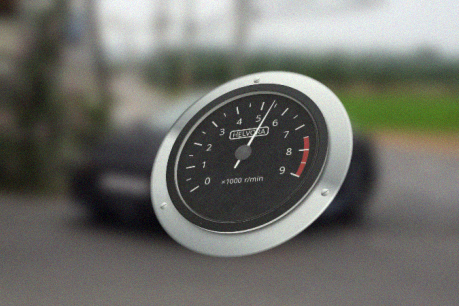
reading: 5500 rpm
